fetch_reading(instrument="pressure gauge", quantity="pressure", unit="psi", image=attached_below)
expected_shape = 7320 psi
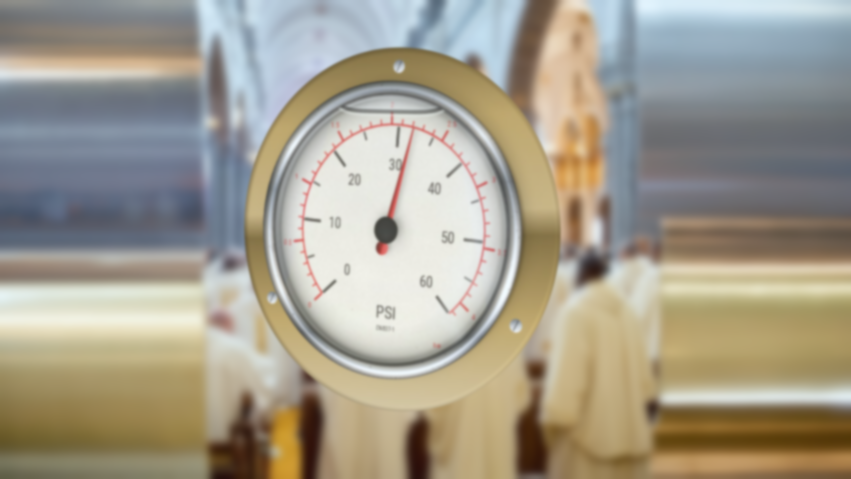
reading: 32.5 psi
